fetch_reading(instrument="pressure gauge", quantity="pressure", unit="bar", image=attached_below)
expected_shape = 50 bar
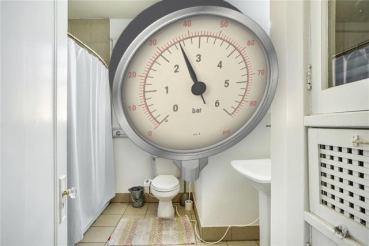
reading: 2.5 bar
